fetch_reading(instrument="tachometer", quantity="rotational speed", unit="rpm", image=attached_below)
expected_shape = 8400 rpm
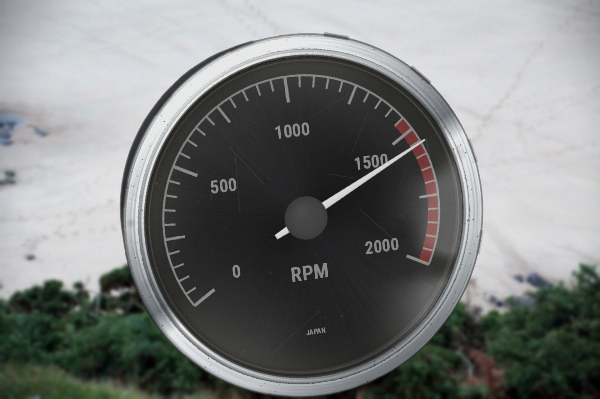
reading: 1550 rpm
